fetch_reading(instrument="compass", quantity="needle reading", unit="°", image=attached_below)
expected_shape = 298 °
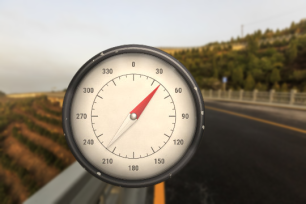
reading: 40 °
